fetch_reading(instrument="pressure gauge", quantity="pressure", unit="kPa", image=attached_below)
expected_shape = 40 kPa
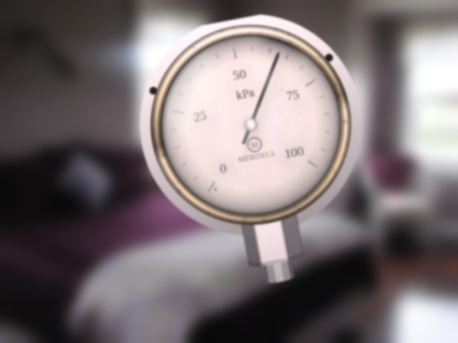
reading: 62.5 kPa
